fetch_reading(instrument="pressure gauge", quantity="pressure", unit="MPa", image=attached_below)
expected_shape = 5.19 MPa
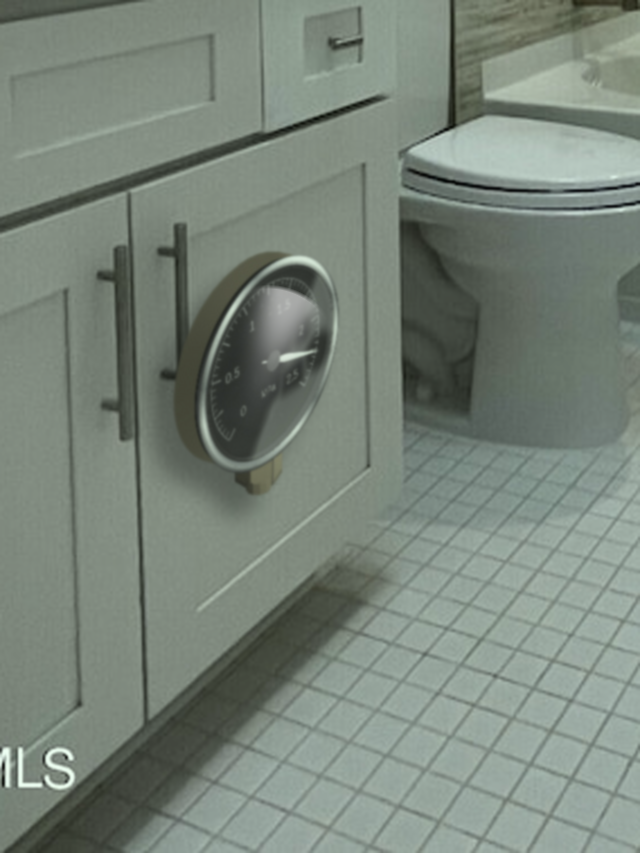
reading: 2.25 MPa
